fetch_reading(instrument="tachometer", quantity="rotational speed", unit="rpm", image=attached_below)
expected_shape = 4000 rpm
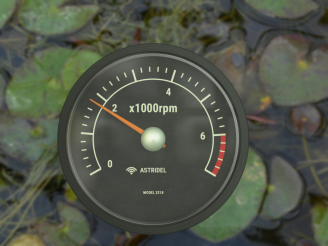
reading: 1800 rpm
